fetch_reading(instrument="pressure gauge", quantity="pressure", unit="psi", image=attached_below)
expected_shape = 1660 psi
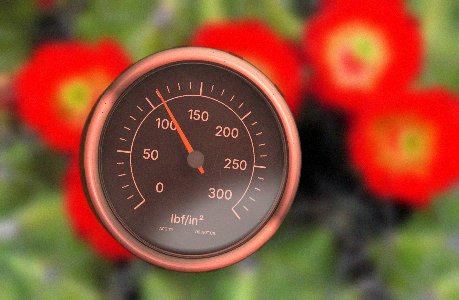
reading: 110 psi
